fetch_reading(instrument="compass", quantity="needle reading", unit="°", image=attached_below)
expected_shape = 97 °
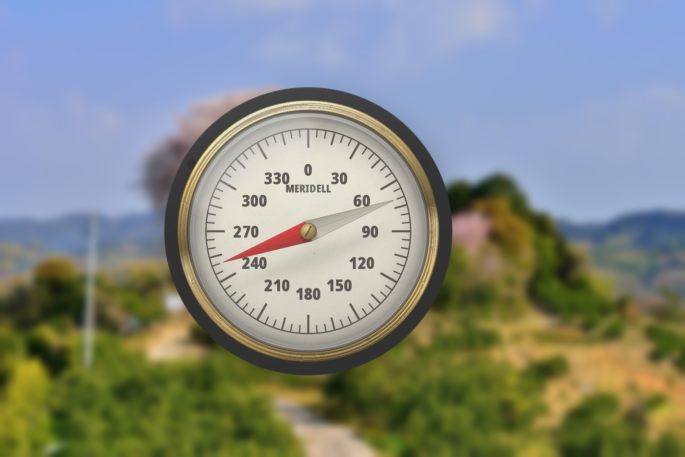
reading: 250 °
